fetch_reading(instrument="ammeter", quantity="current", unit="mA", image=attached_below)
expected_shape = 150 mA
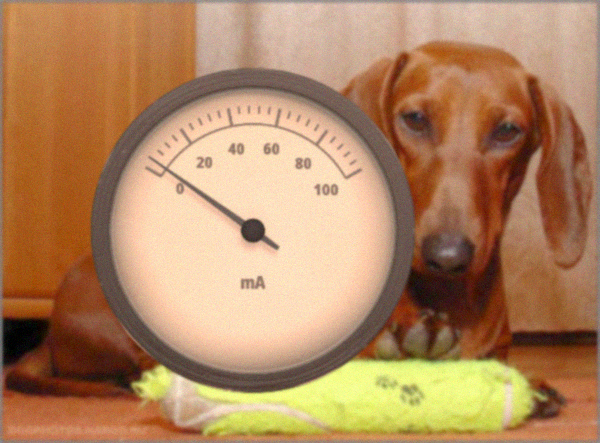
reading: 4 mA
